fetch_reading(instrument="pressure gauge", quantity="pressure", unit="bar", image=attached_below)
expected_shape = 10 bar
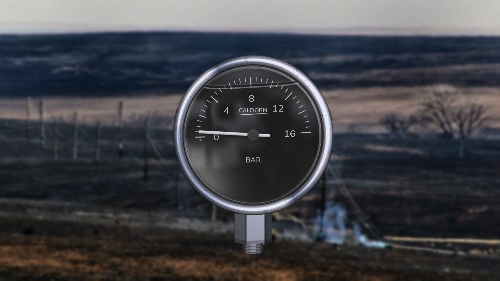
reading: 0.5 bar
